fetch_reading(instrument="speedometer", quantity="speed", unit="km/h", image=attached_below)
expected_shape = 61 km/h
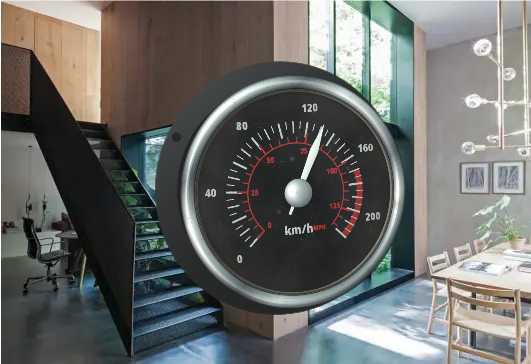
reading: 130 km/h
